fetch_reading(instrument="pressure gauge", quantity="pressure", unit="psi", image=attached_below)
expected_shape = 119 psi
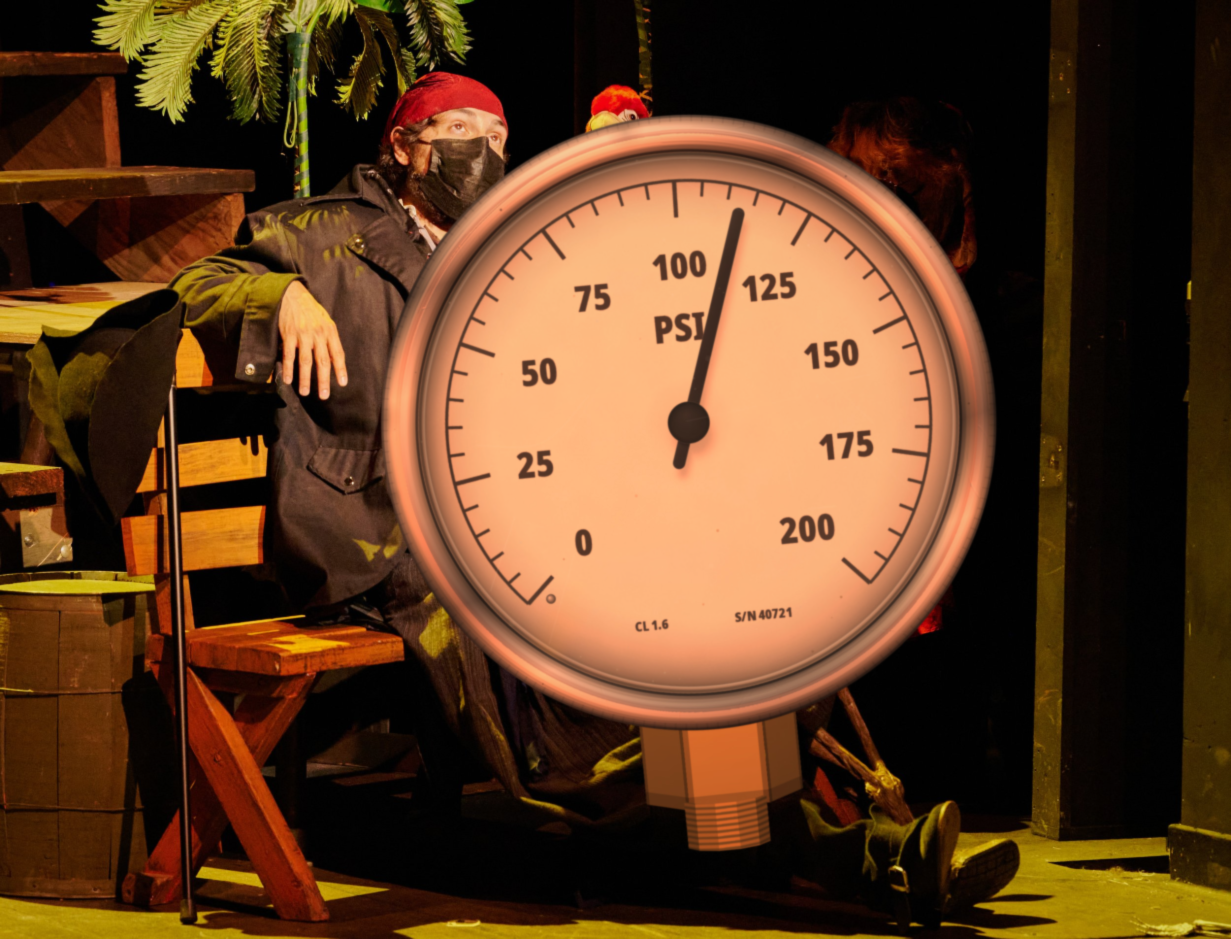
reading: 112.5 psi
